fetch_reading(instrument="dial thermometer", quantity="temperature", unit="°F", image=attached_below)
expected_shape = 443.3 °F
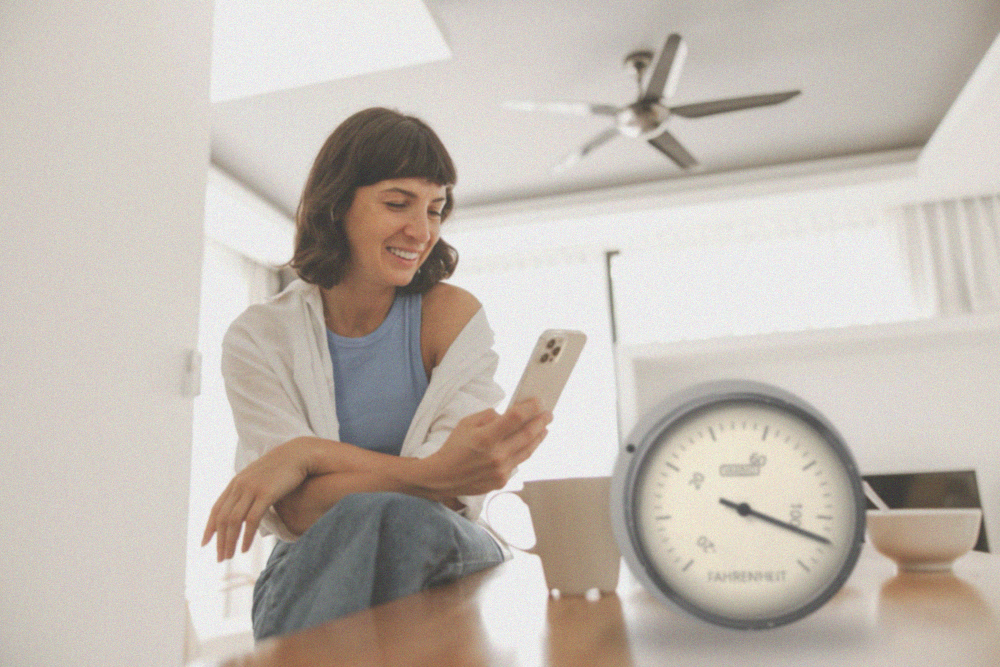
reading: 108 °F
